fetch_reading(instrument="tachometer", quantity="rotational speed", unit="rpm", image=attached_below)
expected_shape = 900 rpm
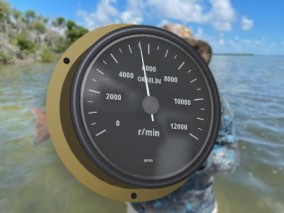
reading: 5500 rpm
